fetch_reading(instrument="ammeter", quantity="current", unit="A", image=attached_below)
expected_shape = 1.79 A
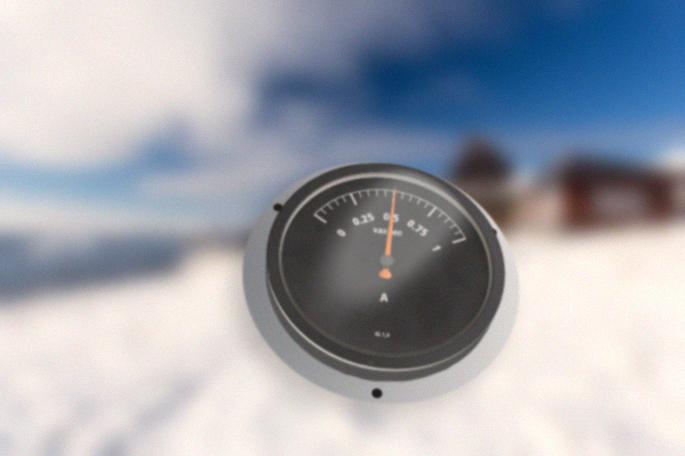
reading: 0.5 A
